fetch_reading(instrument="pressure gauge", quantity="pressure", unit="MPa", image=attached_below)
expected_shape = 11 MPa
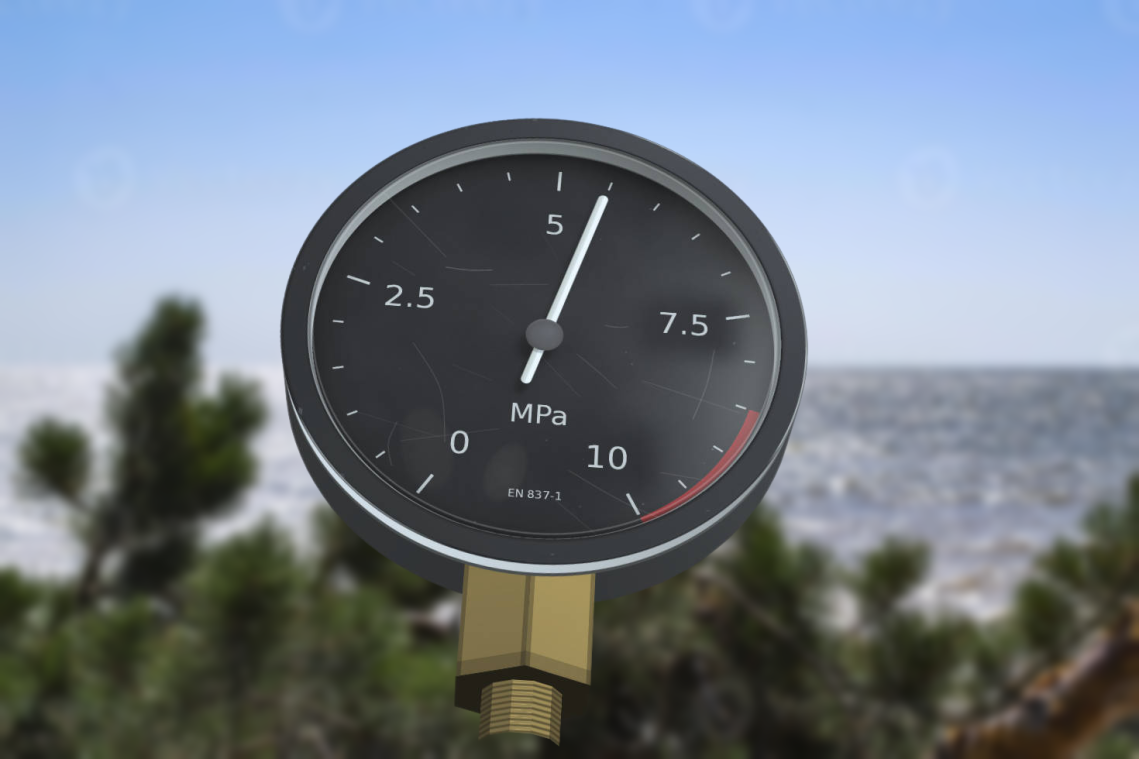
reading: 5.5 MPa
